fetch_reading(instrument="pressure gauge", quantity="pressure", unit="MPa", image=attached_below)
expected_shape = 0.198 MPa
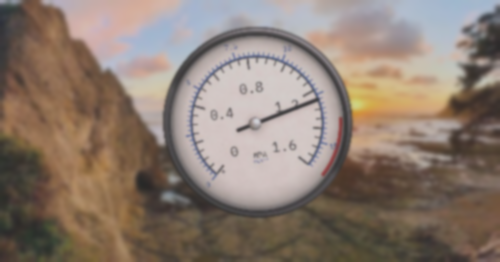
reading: 1.25 MPa
